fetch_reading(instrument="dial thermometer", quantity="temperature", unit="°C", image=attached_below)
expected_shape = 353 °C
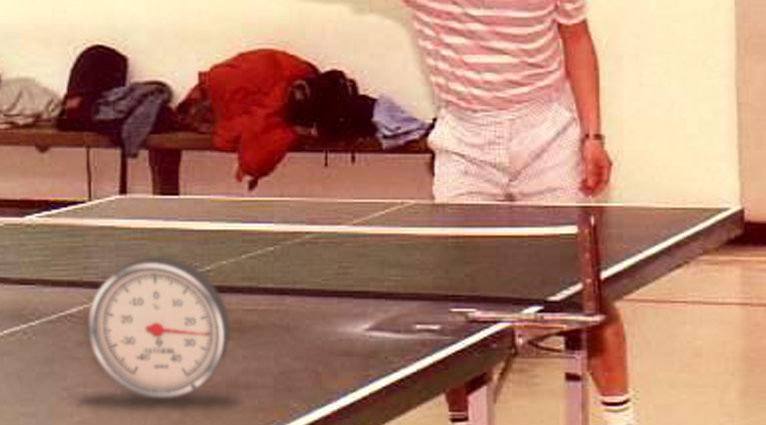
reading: 25 °C
